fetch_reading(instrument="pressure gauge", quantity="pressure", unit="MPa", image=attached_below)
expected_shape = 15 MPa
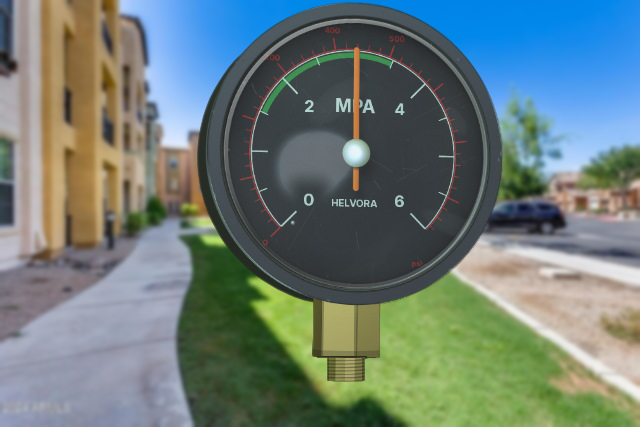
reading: 3 MPa
